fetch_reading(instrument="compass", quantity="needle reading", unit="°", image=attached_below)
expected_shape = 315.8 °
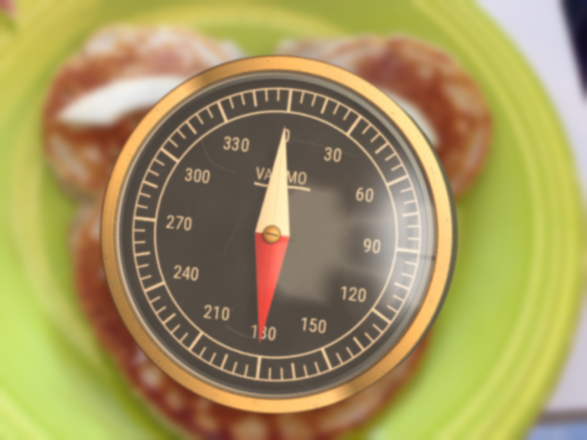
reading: 180 °
